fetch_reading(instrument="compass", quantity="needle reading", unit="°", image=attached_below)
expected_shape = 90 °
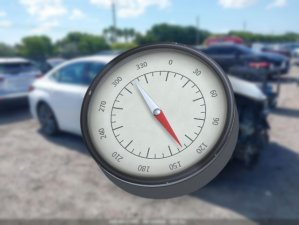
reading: 135 °
